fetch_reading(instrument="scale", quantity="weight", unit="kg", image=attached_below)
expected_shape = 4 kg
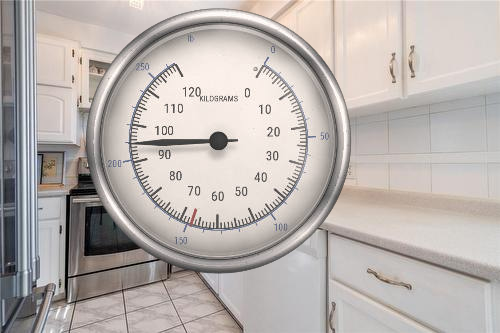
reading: 95 kg
